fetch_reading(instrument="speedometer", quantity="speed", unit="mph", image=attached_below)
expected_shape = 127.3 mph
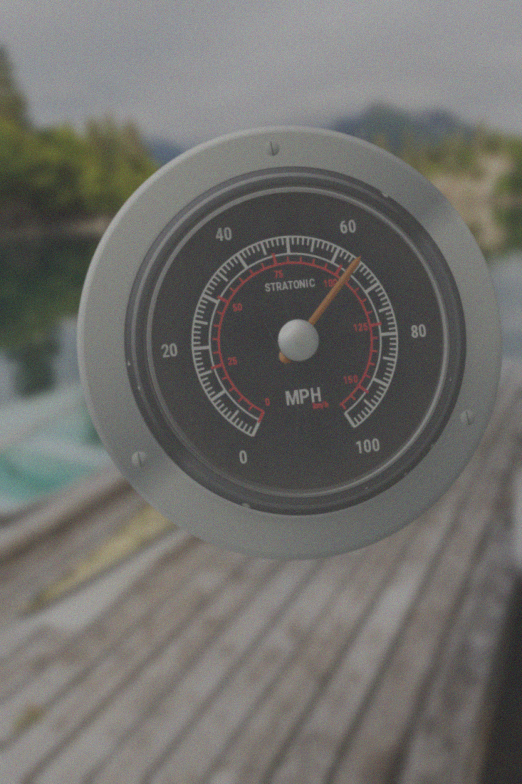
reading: 64 mph
